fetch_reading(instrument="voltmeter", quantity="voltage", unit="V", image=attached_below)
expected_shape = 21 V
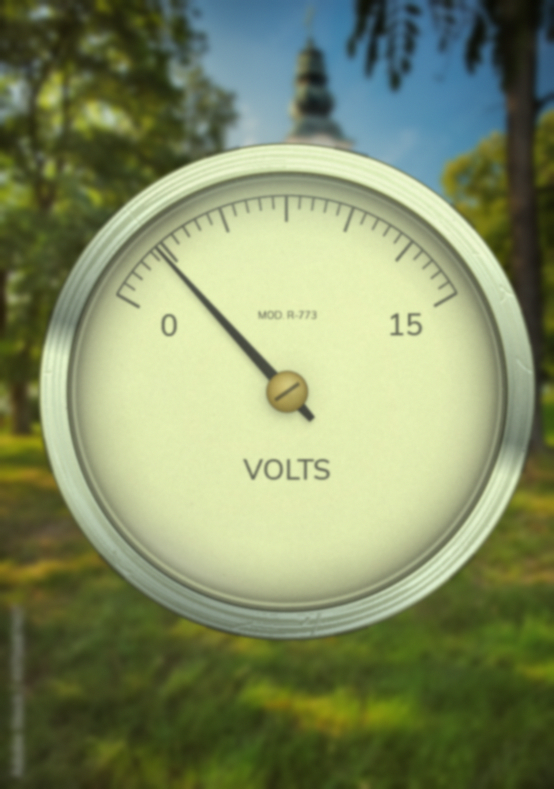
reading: 2.25 V
